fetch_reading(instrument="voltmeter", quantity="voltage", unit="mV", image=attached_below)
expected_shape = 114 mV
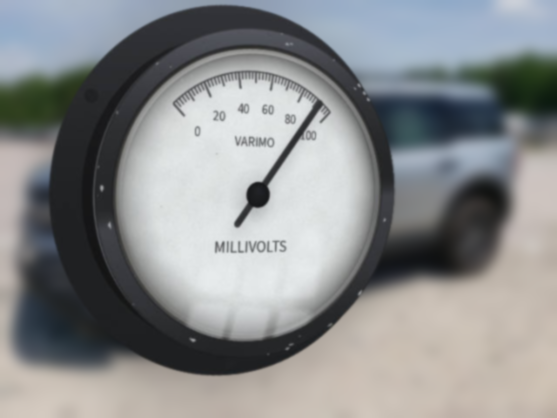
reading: 90 mV
